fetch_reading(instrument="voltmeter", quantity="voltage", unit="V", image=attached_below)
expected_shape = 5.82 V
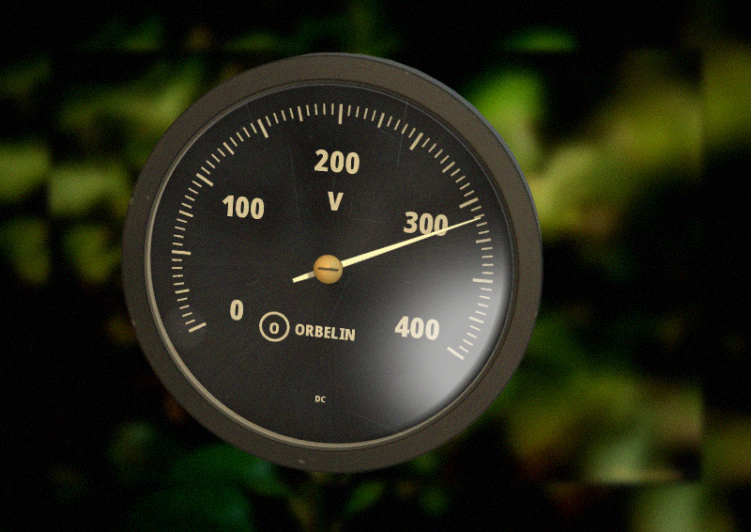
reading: 310 V
